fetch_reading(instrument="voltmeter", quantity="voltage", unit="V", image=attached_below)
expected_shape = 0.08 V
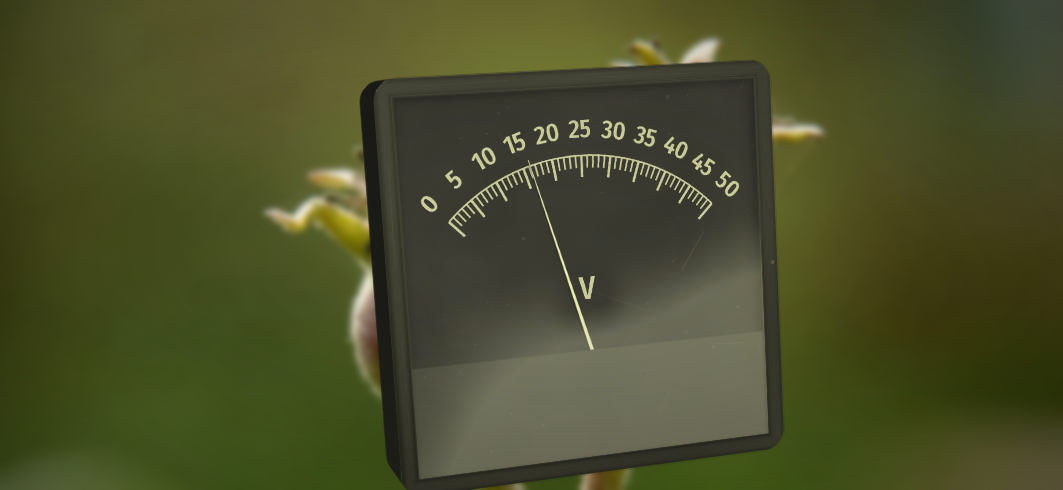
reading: 16 V
